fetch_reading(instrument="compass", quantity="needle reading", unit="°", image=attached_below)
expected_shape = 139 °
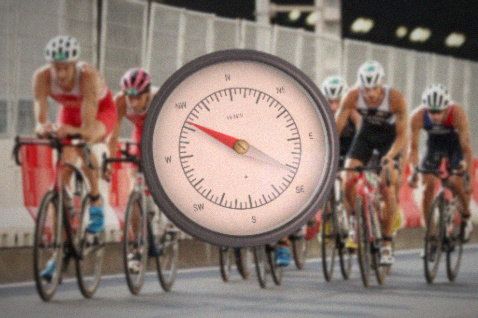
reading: 305 °
